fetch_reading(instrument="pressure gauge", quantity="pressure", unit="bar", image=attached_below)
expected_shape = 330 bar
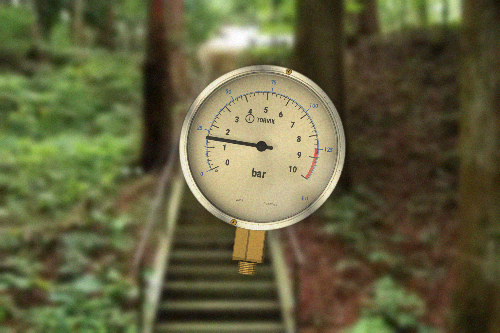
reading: 1.4 bar
